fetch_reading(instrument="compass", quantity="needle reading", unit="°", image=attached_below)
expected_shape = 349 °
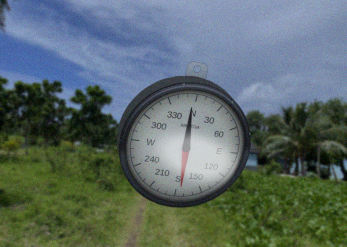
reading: 175 °
